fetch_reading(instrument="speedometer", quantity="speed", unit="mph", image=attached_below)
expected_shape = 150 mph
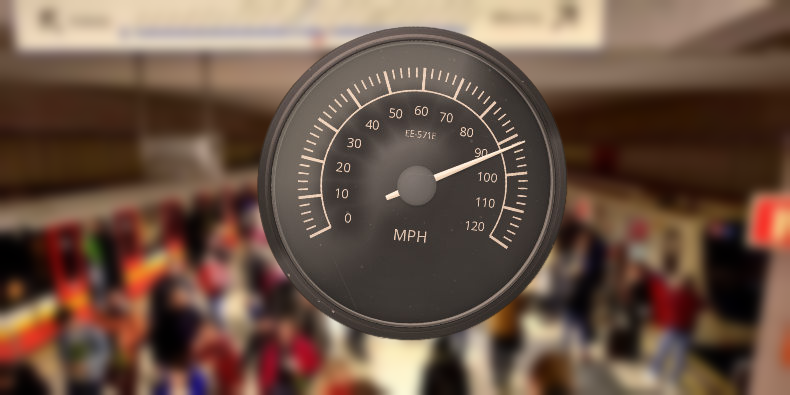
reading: 92 mph
